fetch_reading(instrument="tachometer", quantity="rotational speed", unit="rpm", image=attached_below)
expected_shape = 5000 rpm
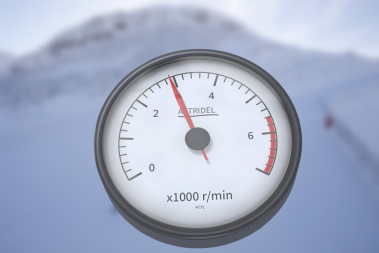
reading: 2900 rpm
